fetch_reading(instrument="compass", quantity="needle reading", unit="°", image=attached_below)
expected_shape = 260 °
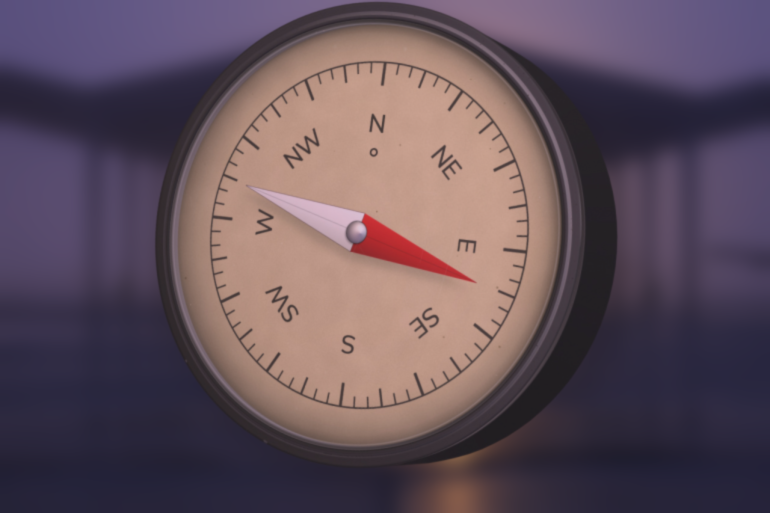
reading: 105 °
